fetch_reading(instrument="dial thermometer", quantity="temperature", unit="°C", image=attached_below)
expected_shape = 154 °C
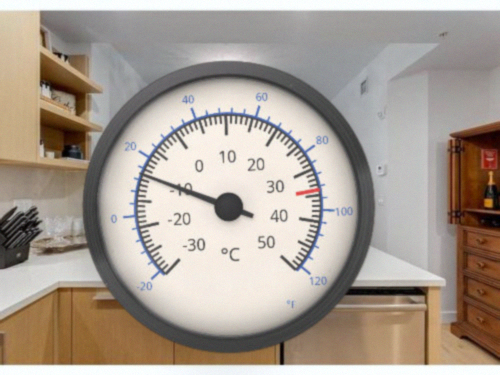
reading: -10 °C
